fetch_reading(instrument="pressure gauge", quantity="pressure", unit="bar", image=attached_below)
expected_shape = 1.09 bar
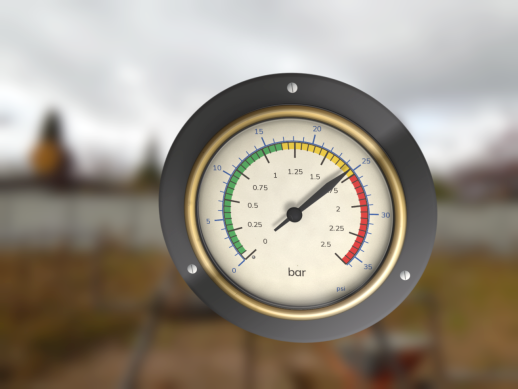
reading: 1.7 bar
